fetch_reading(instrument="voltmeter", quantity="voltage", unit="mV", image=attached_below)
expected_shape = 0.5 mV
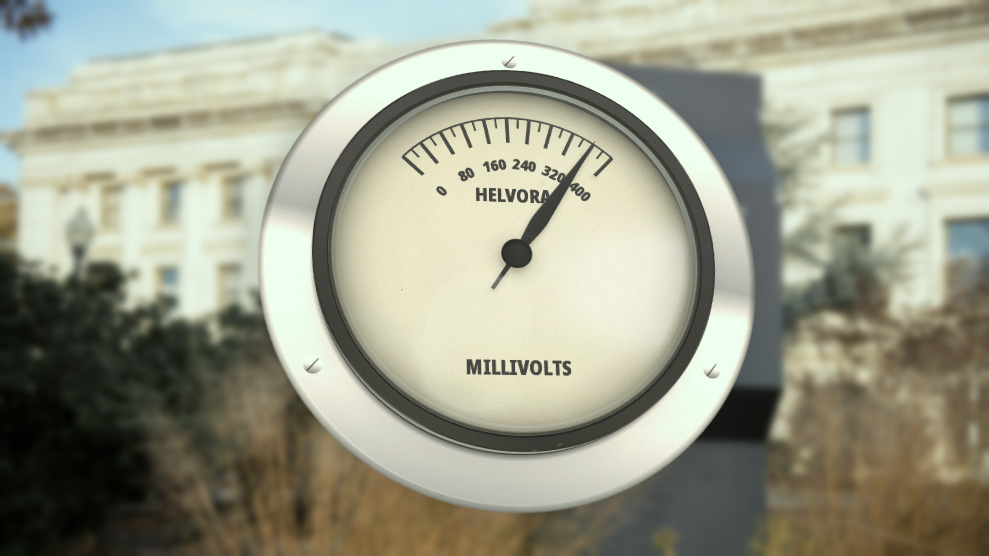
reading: 360 mV
